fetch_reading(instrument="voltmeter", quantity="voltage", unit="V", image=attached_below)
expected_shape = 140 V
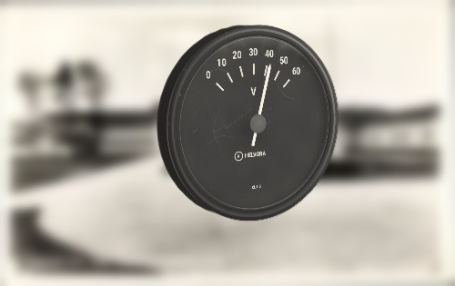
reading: 40 V
